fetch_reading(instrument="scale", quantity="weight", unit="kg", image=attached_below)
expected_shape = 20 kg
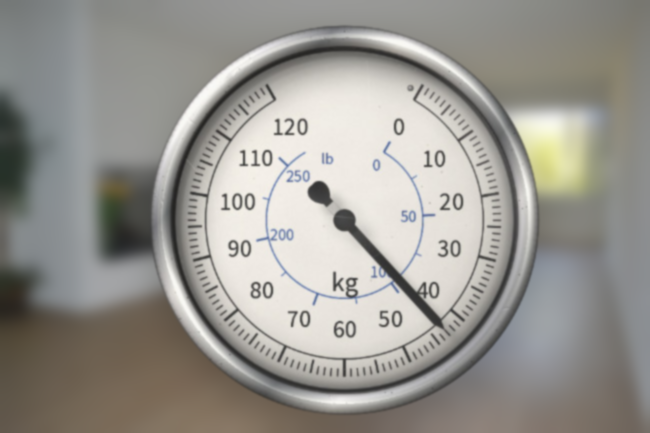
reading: 43 kg
